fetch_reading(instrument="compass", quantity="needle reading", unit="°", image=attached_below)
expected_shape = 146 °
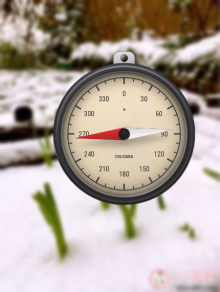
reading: 265 °
